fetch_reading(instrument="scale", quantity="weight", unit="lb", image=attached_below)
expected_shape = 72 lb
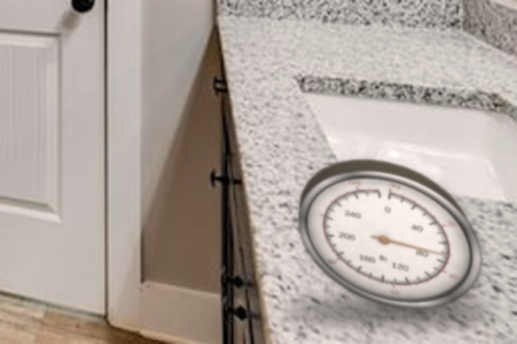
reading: 70 lb
